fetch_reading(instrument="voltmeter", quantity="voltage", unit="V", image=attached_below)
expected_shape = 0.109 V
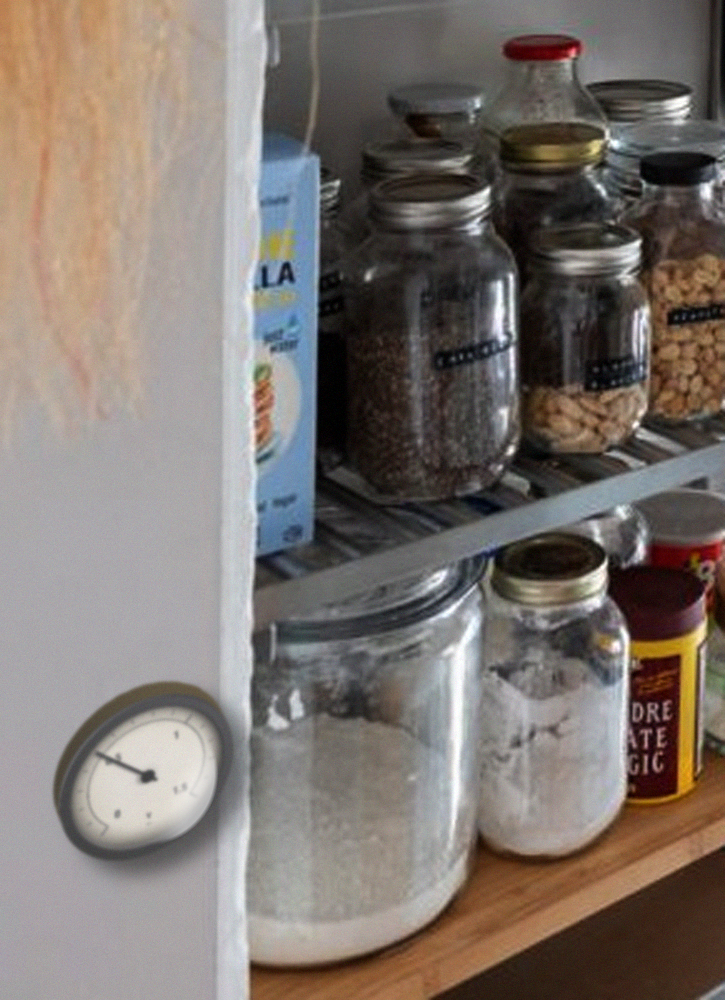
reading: 0.5 V
